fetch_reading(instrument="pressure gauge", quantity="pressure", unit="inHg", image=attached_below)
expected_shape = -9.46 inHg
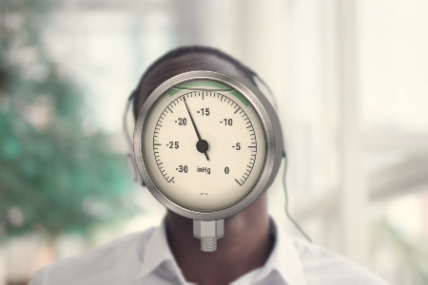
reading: -17.5 inHg
